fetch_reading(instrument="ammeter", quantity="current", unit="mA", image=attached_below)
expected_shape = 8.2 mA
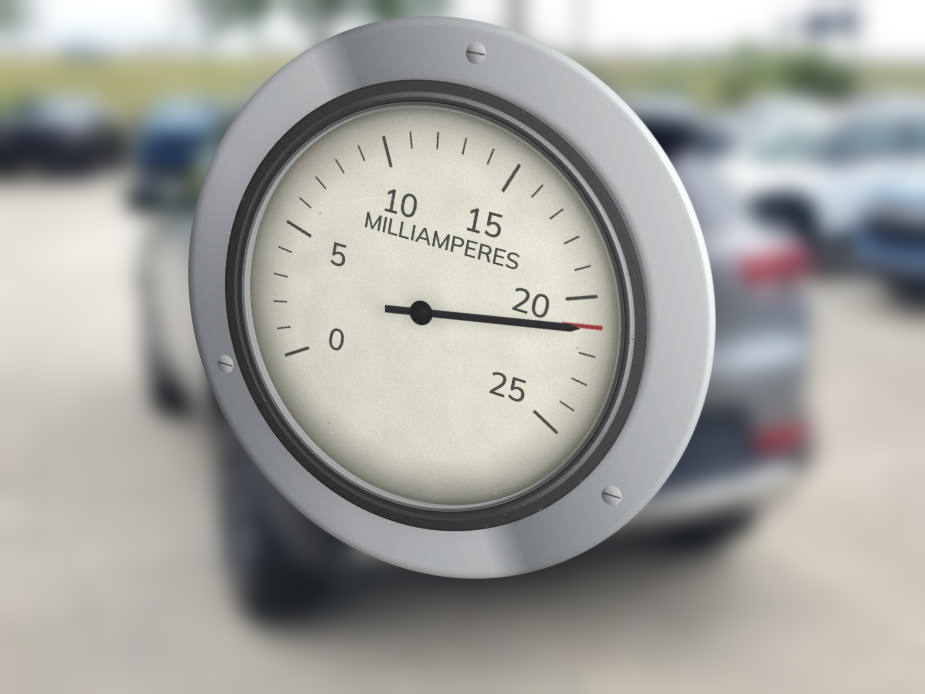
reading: 21 mA
